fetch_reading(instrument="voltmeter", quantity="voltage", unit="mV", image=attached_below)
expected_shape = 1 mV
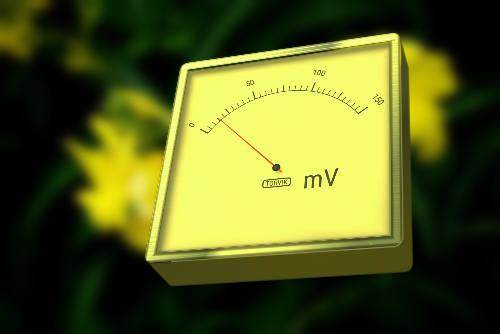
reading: 15 mV
